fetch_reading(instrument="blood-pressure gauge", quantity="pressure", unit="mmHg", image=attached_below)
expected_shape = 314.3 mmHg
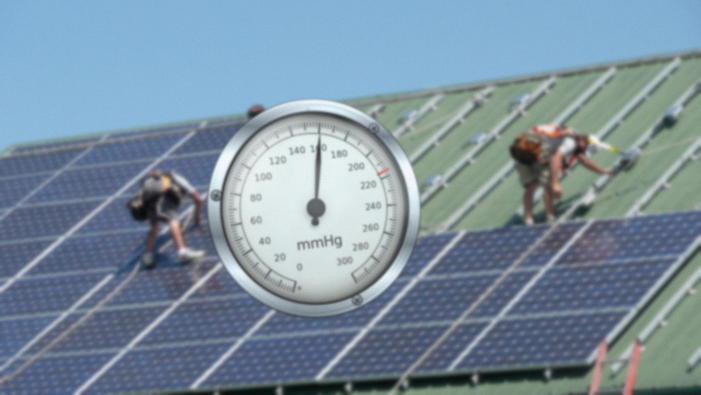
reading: 160 mmHg
